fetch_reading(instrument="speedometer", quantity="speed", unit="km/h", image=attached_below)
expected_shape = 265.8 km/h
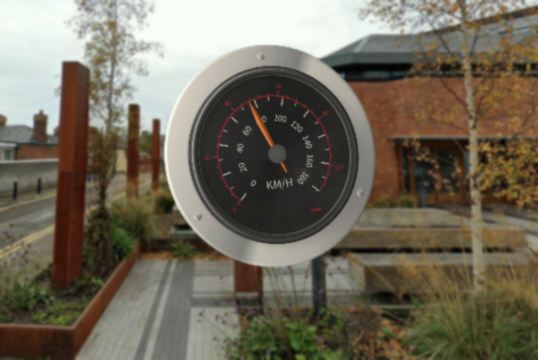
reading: 75 km/h
